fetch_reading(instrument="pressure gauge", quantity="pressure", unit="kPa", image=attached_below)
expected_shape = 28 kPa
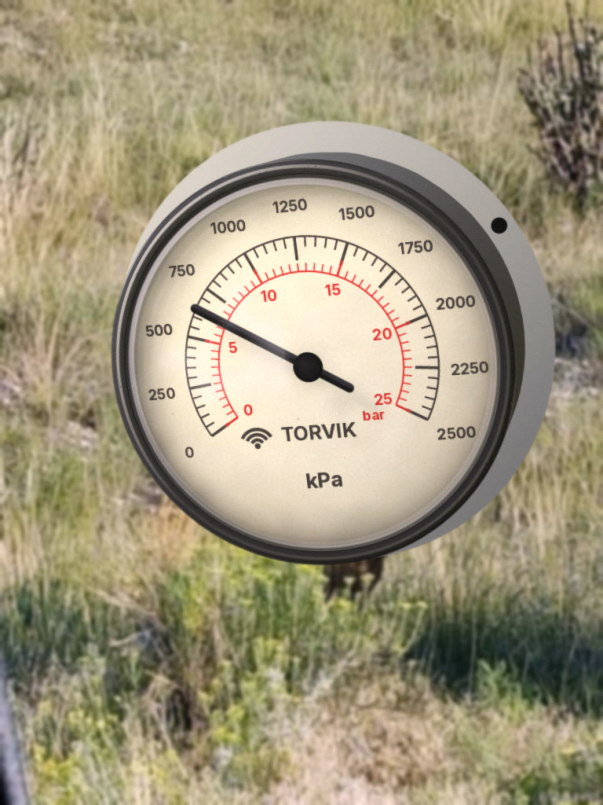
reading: 650 kPa
